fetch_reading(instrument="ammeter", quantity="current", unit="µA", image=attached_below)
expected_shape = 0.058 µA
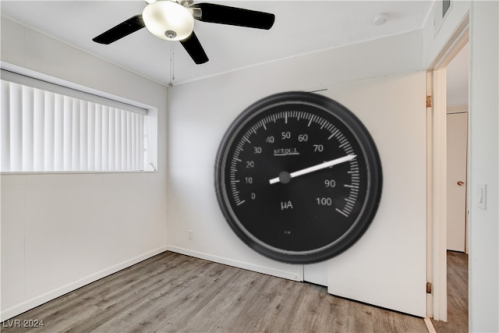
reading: 80 µA
